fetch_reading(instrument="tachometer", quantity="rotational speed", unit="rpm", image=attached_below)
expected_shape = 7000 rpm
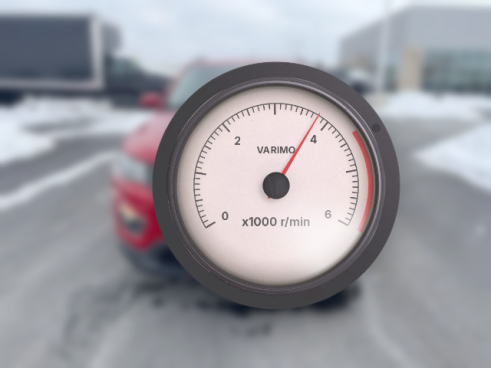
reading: 3800 rpm
